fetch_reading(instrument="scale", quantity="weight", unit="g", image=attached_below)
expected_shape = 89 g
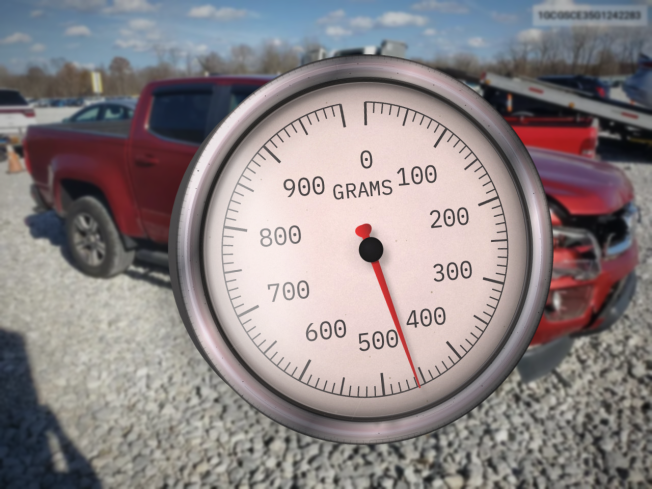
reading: 460 g
